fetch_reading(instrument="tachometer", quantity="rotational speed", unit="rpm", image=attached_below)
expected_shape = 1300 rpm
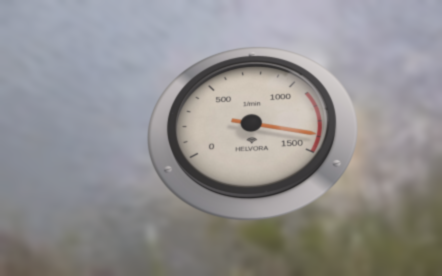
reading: 1400 rpm
